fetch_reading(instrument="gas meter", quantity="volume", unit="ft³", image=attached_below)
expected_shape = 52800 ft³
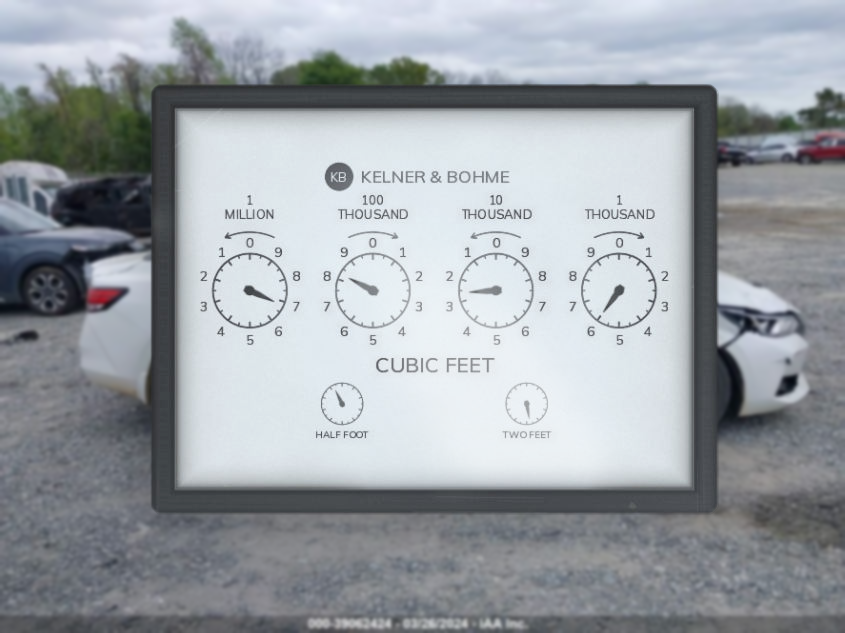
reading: 682600 ft³
